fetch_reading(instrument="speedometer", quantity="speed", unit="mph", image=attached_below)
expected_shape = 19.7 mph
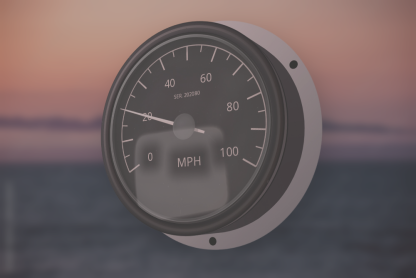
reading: 20 mph
